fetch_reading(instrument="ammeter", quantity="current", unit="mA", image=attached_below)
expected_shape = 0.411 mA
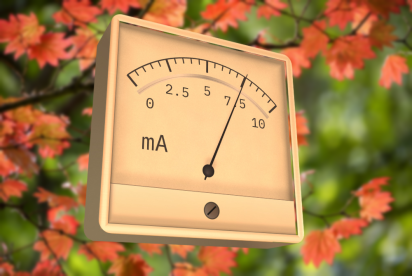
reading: 7.5 mA
